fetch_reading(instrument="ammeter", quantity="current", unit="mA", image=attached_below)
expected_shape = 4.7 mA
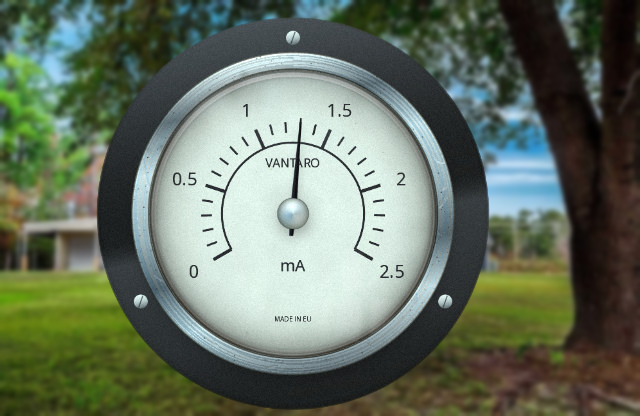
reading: 1.3 mA
